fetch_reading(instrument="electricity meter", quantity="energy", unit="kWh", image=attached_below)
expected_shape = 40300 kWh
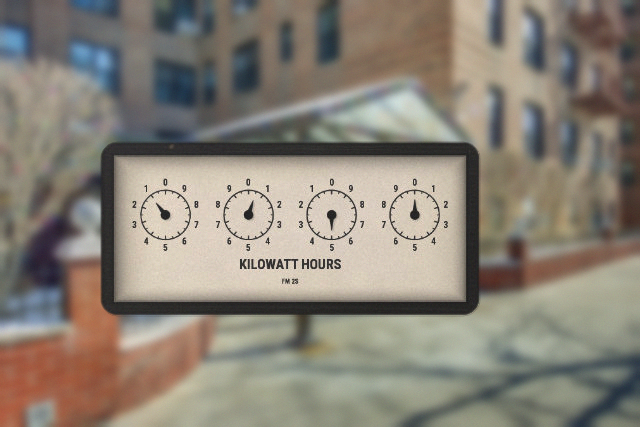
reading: 1050 kWh
